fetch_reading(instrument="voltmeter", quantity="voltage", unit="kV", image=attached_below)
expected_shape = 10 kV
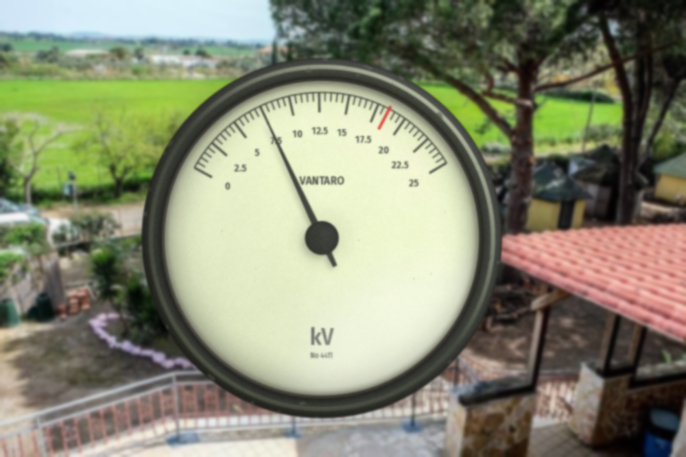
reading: 7.5 kV
